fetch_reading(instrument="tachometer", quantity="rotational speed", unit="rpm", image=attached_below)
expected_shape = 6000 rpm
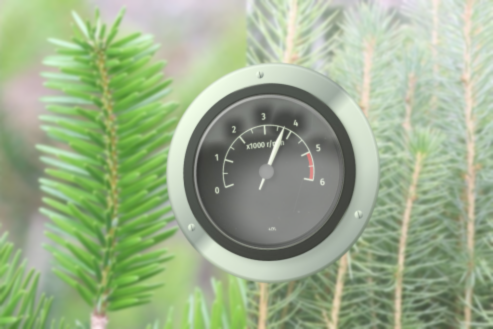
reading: 3750 rpm
